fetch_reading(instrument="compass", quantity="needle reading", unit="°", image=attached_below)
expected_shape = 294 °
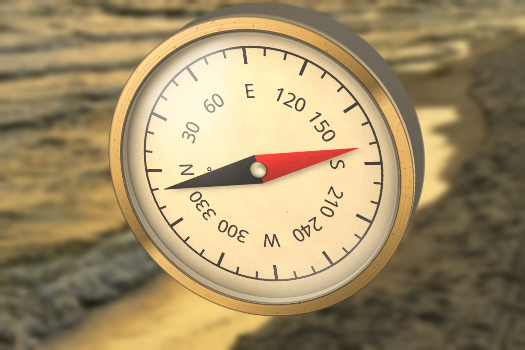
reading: 170 °
